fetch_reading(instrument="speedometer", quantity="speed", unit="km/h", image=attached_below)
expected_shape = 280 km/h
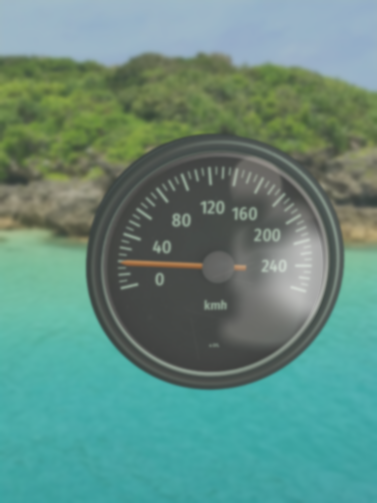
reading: 20 km/h
